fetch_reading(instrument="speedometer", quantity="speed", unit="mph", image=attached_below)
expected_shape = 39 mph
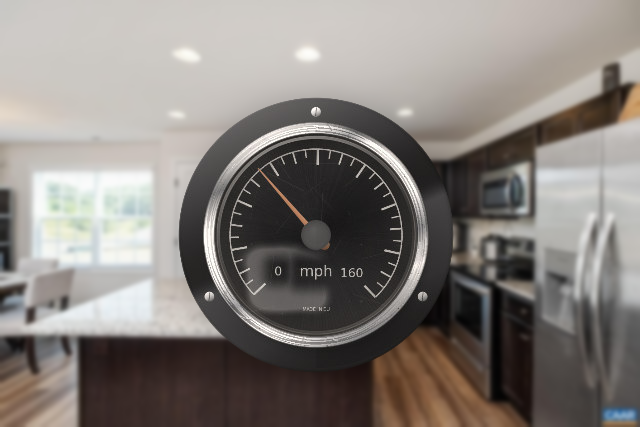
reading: 55 mph
